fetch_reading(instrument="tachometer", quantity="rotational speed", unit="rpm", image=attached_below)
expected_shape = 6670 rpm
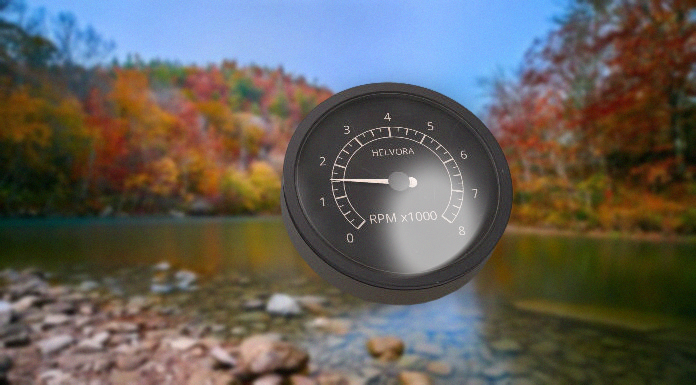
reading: 1500 rpm
